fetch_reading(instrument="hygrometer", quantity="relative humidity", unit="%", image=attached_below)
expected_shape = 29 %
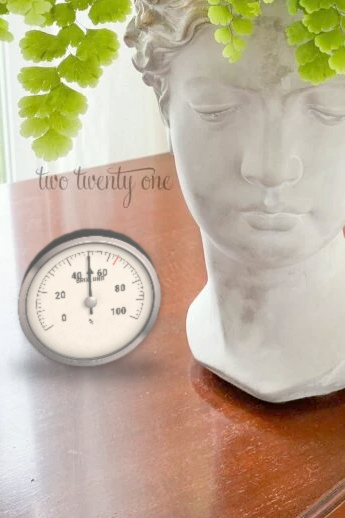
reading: 50 %
